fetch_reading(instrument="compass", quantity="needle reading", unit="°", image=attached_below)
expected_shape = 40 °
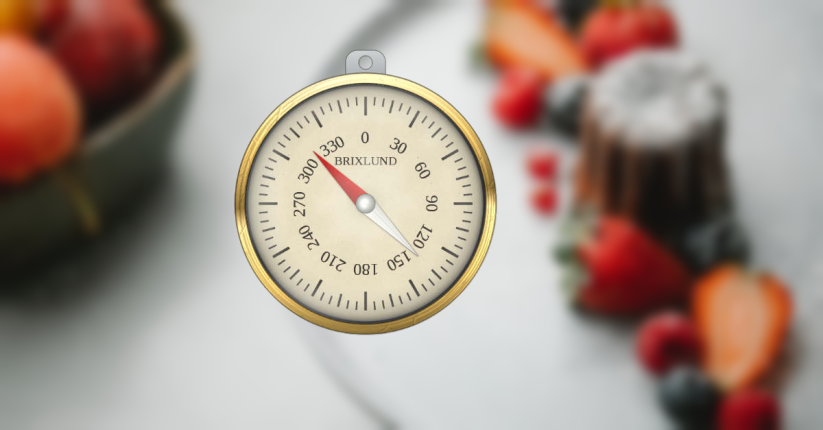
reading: 315 °
